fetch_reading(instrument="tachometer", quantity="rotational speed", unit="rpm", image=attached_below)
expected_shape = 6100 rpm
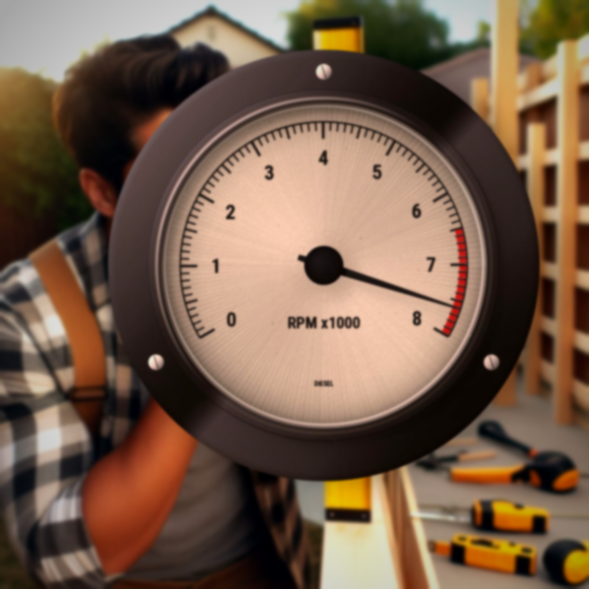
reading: 7600 rpm
